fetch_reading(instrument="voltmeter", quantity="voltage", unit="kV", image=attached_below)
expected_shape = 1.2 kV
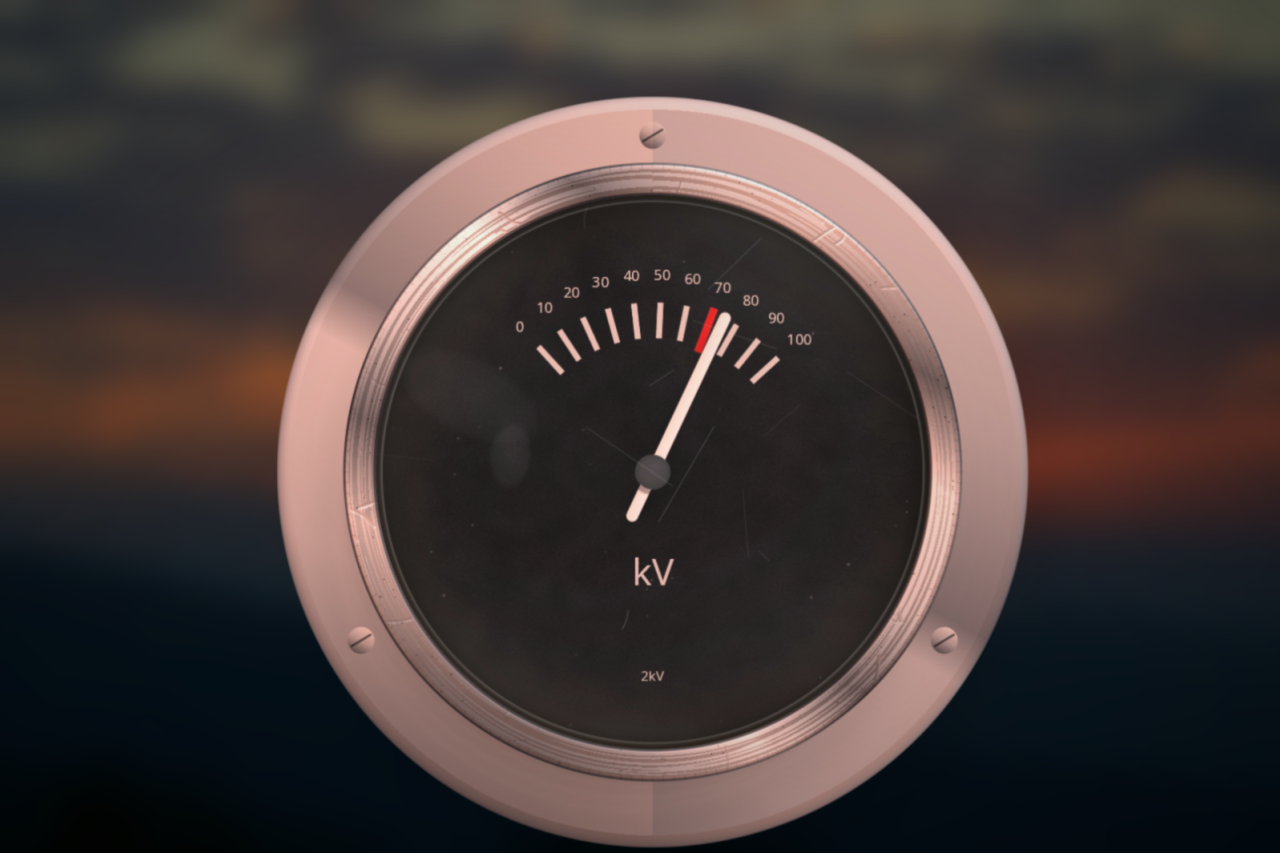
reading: 75 kV
